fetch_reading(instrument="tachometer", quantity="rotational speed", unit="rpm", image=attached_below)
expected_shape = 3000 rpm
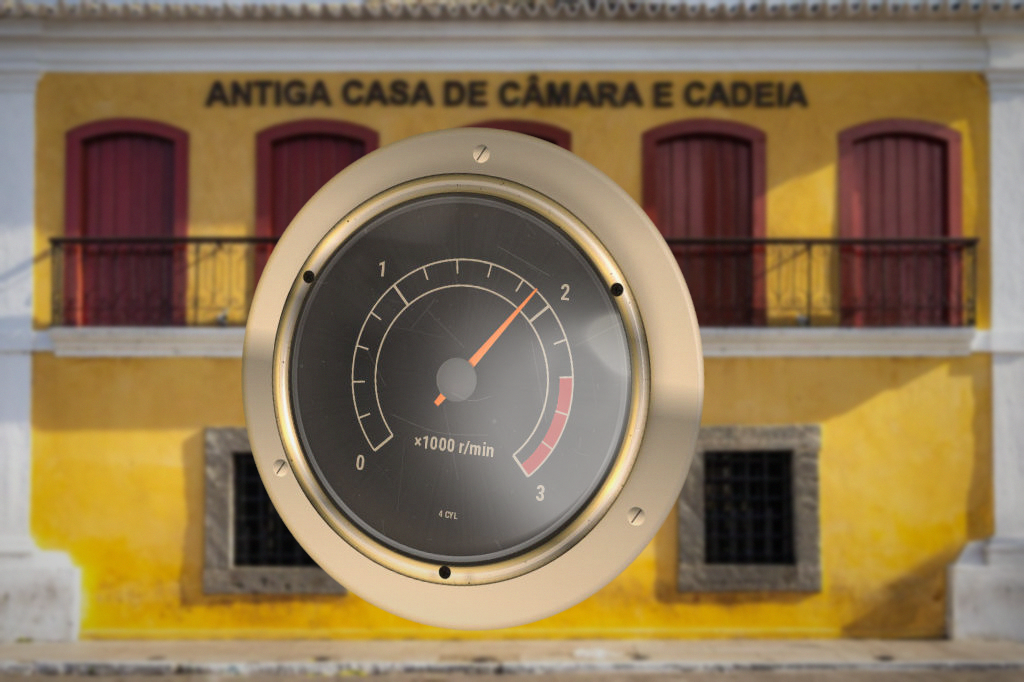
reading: 1900 rpm
